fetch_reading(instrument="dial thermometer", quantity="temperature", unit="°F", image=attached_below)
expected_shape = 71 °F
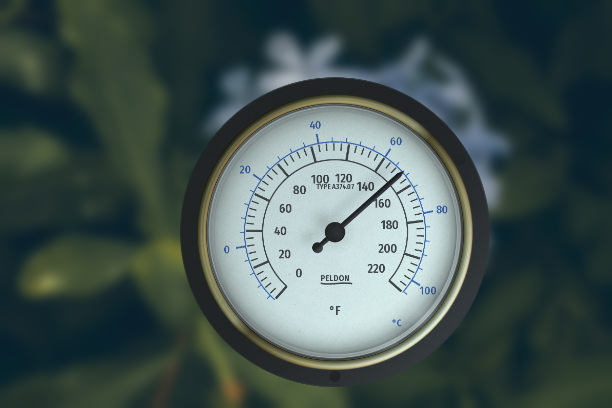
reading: 152 °F
